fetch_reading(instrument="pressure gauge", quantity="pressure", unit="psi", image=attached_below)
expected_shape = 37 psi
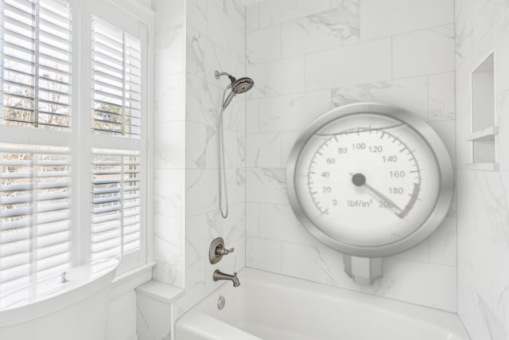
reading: 195 psi
